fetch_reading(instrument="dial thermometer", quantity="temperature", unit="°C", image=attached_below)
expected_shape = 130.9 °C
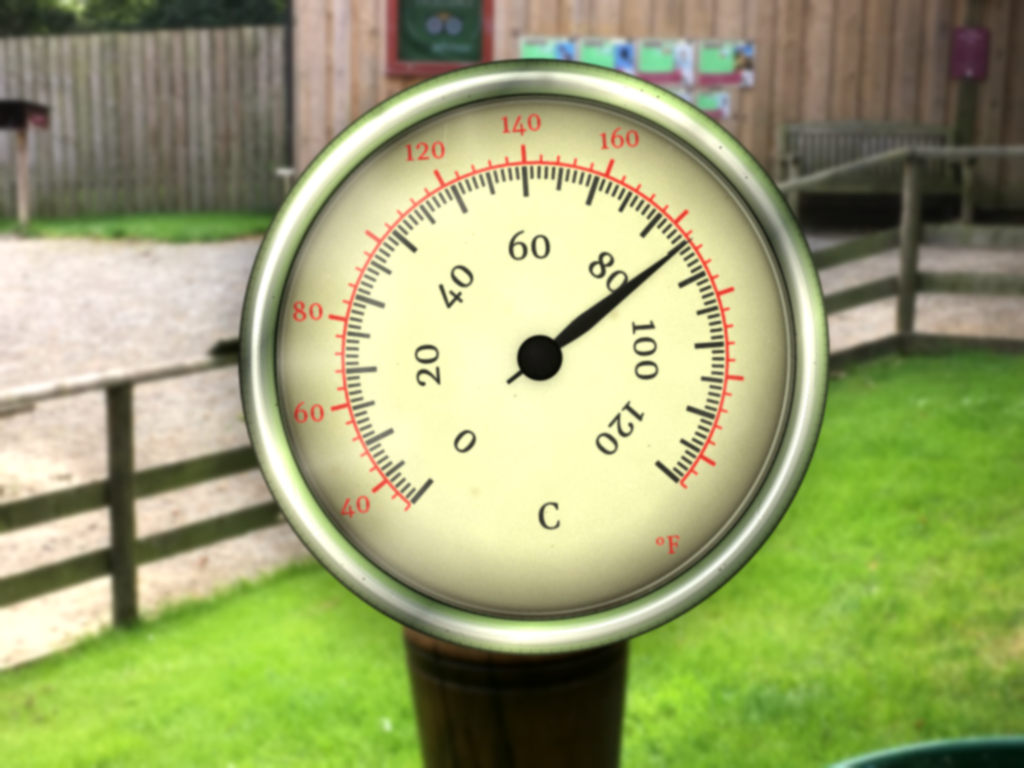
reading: 85 °C
